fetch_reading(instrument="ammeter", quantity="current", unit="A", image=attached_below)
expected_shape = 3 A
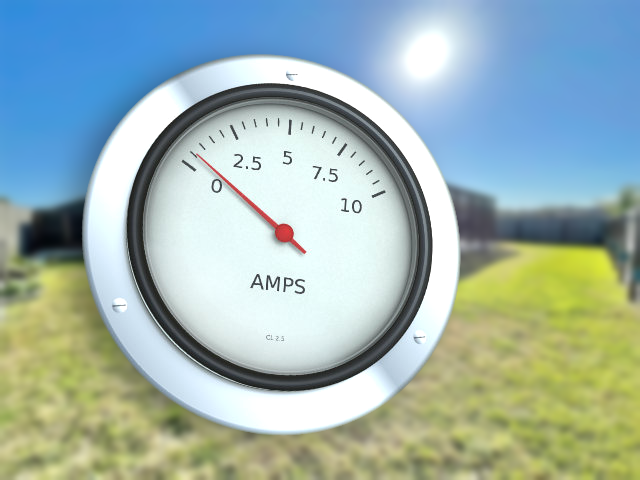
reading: 0.5 A
